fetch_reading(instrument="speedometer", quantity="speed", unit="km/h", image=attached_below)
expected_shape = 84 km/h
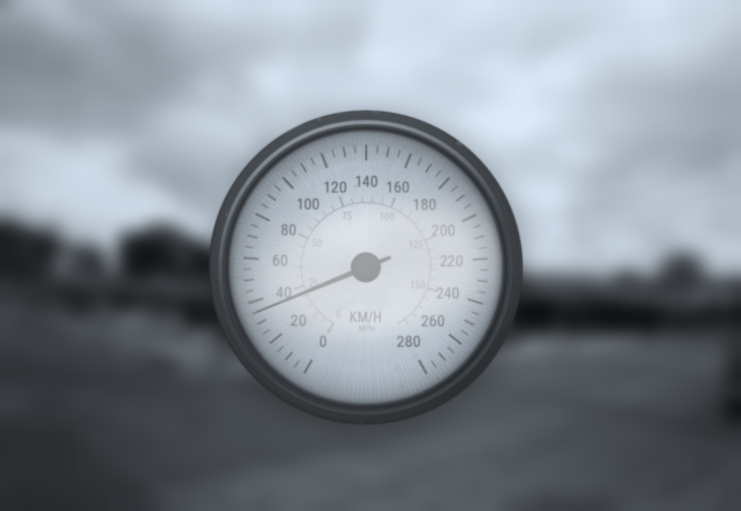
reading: 35 km/h
